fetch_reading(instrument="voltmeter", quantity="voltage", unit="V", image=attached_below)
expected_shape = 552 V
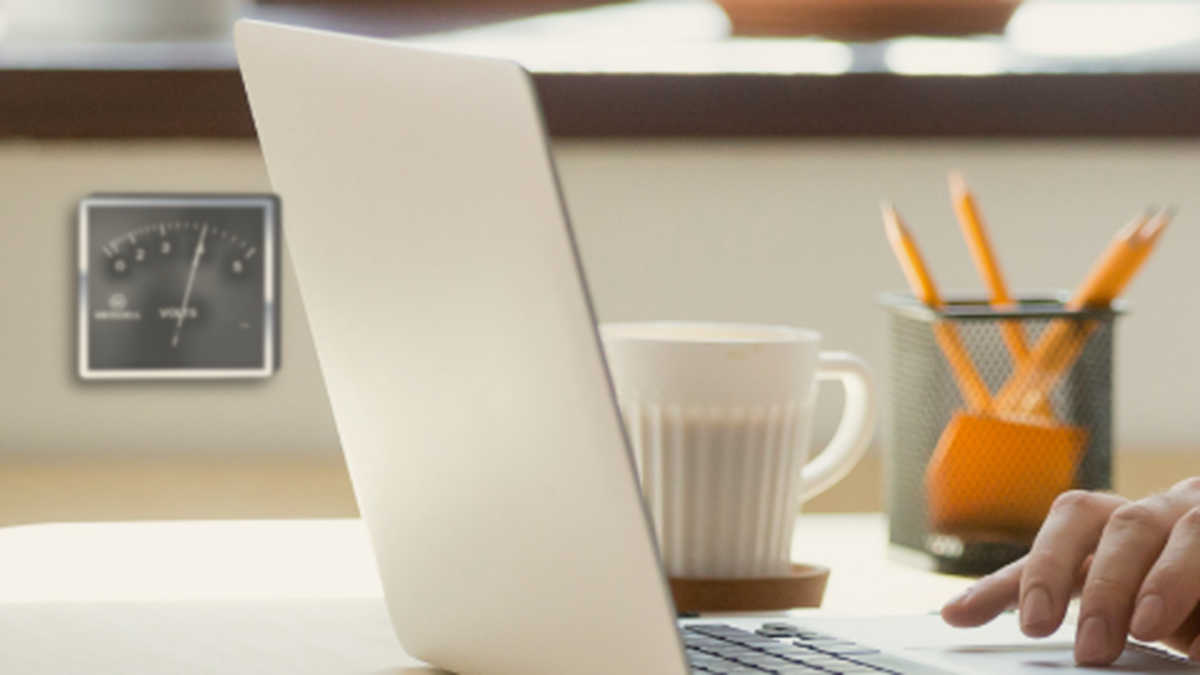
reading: 4 V
